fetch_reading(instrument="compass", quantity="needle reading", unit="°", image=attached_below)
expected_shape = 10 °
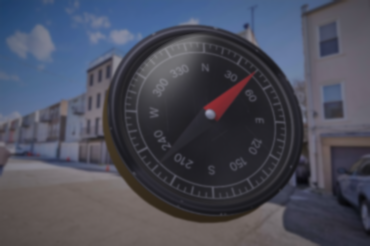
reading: 45 °
